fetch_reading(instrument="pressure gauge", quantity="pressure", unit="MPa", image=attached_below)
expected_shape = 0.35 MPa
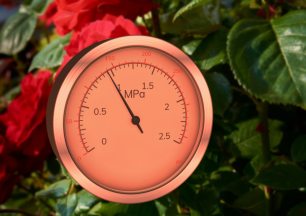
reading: 0.95 MPa
